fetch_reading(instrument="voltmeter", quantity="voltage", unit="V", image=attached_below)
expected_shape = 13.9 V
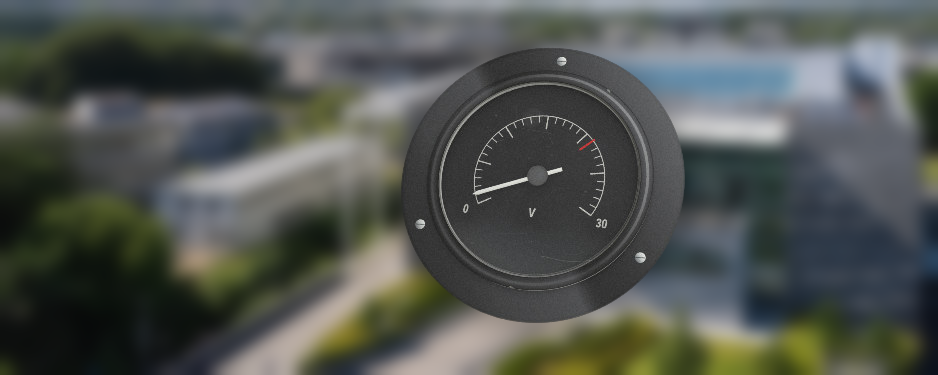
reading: 1 V
